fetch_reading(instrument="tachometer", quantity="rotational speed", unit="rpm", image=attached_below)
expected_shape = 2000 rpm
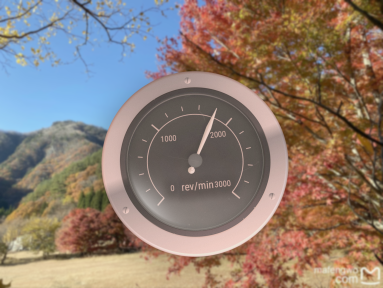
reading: 1800 rpm
